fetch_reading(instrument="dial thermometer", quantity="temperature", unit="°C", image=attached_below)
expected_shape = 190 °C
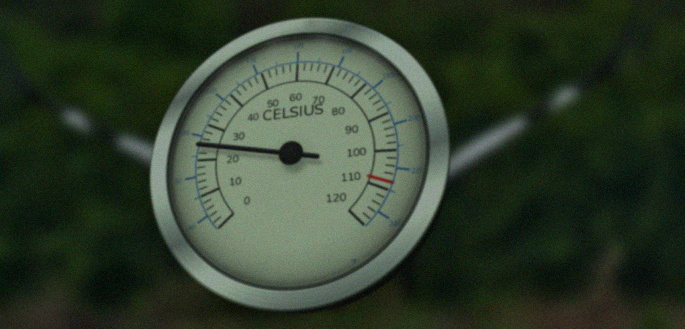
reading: 24 °C
